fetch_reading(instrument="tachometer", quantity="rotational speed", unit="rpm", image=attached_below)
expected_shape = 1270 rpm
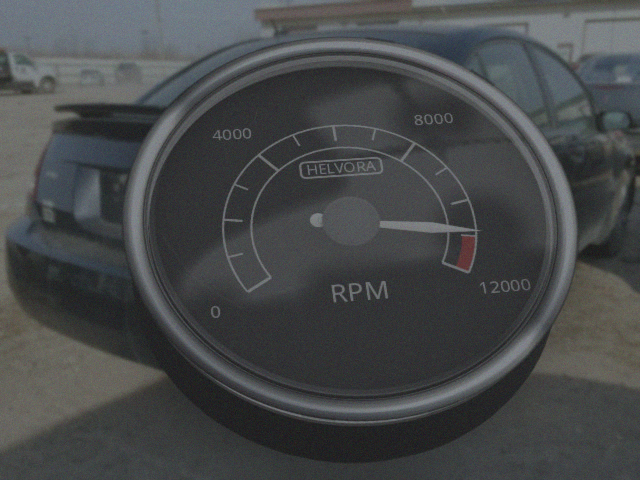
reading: 11000 rpm
